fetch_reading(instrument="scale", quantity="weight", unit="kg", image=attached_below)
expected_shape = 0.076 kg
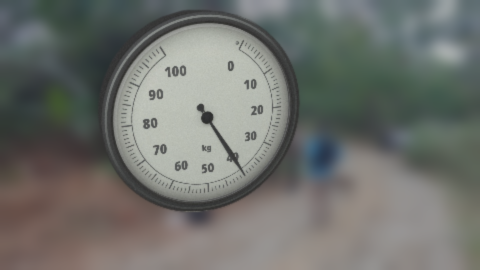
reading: 40 kg
